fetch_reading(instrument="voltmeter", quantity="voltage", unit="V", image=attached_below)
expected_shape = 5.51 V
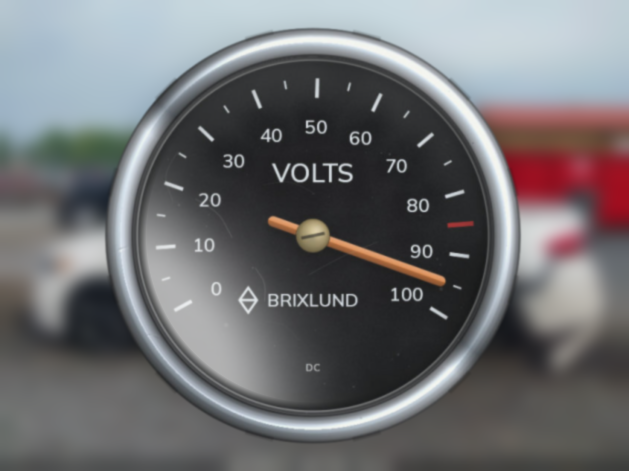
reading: 95 V
